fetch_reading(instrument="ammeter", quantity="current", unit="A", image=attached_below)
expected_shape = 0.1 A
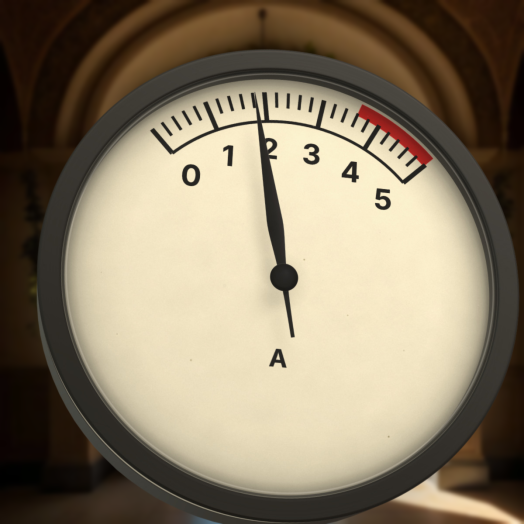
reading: 1.8 A
